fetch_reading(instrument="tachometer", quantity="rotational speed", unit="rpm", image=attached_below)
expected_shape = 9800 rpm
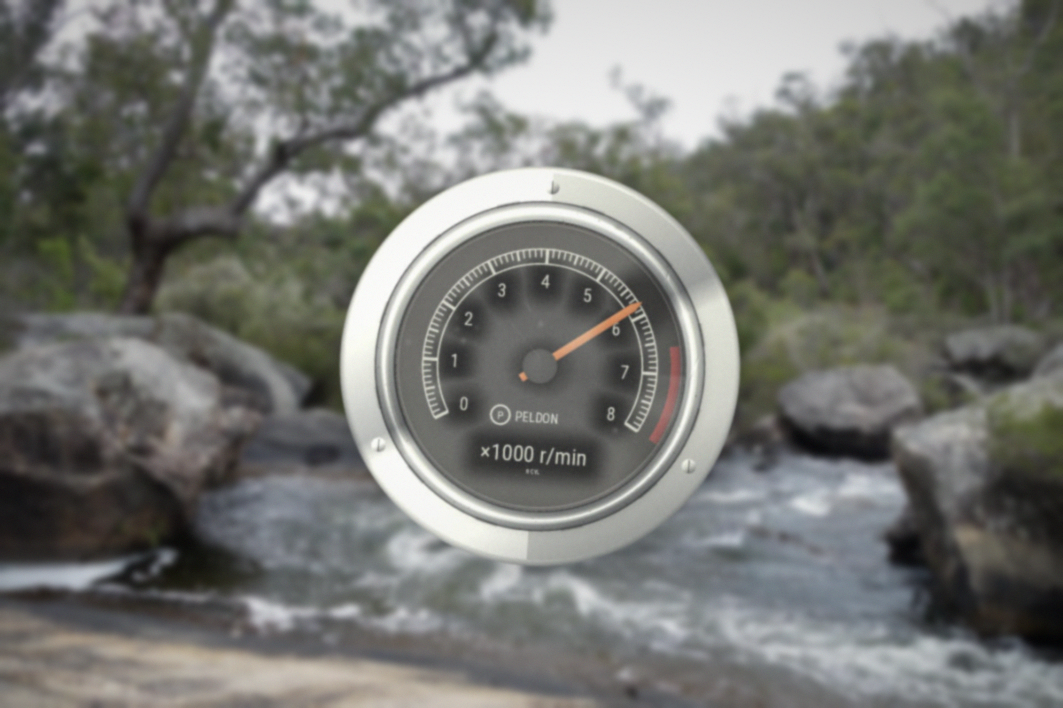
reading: 5800 rpm
